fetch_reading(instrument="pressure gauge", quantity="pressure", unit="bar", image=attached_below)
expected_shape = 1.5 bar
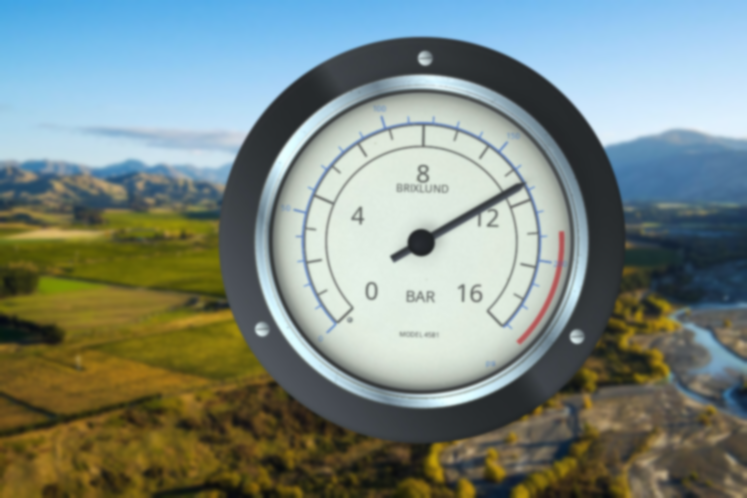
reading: 11.5 bar
